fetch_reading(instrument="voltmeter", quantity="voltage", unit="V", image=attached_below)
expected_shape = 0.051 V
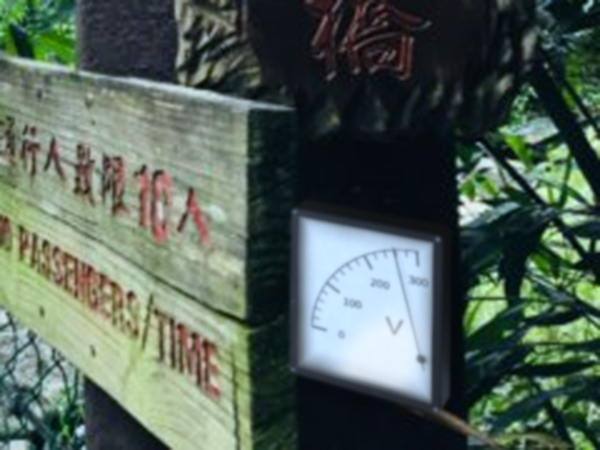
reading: 260 V
